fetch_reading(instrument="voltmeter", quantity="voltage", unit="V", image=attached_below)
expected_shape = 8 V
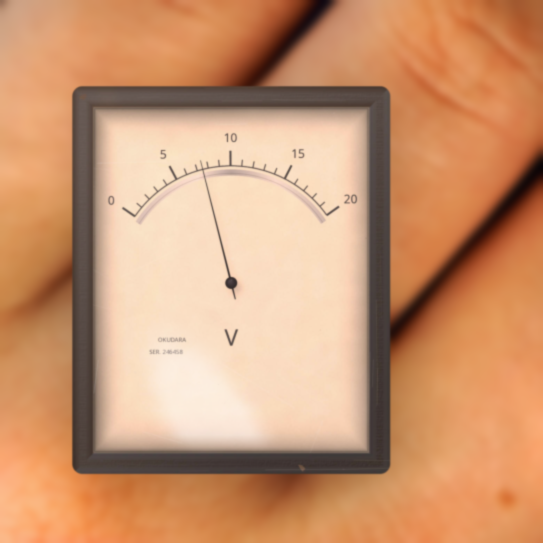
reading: 7.5 V
